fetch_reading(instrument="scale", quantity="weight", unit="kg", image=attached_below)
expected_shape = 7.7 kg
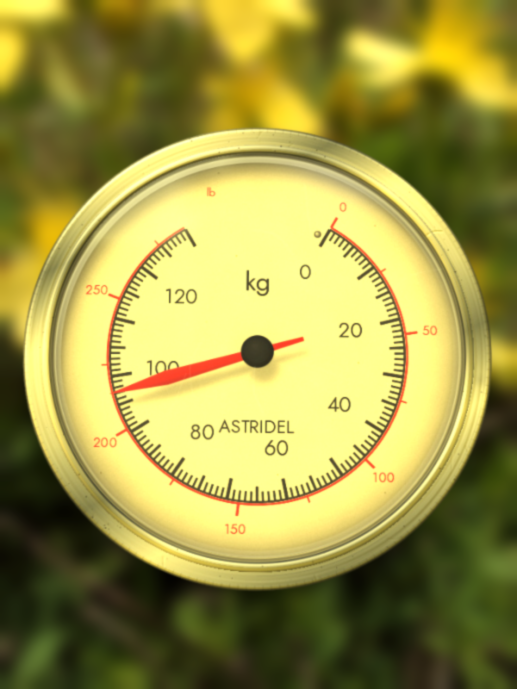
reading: 97 kg
